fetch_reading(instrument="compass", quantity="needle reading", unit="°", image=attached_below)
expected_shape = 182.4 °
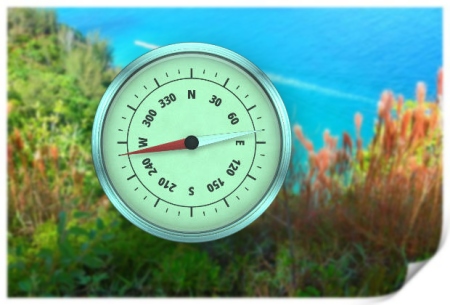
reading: 260 °
